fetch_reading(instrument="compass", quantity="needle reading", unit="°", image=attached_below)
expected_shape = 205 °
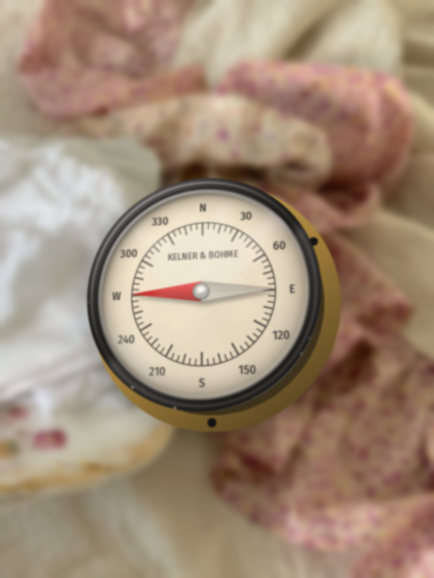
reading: 270 °
